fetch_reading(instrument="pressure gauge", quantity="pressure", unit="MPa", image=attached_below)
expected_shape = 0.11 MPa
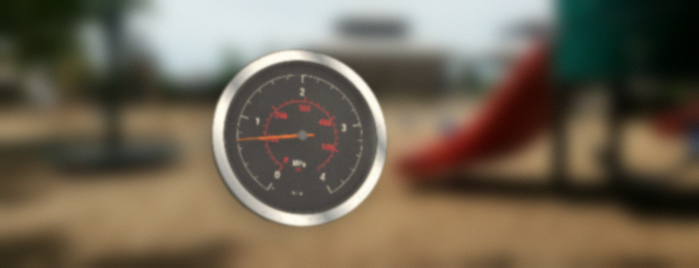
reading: 0.7 MPa
